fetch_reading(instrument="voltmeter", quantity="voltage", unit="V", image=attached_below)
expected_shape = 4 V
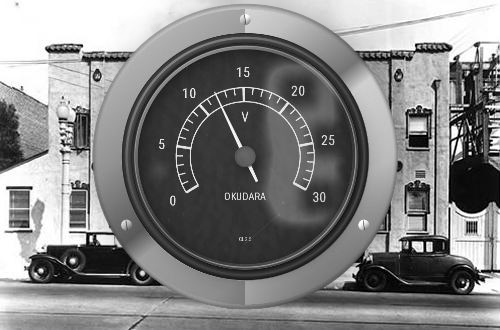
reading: 12 V
